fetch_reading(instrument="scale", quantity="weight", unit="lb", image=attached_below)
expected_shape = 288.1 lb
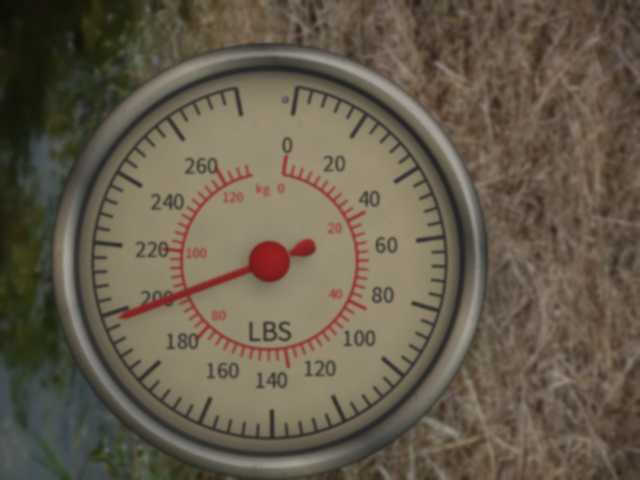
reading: 198 lb
